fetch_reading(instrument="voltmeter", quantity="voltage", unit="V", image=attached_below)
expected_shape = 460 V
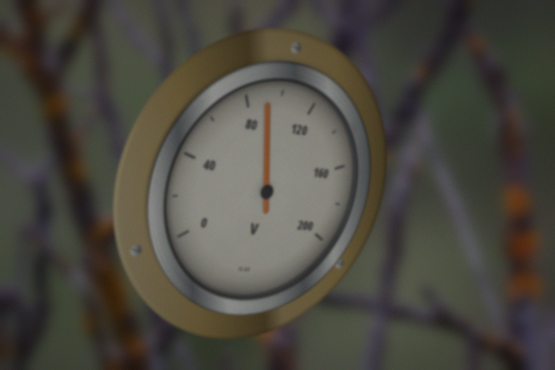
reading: 90 V
